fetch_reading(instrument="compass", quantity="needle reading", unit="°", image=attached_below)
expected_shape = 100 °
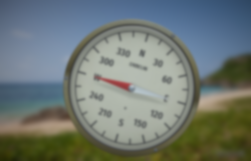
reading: 270 °
